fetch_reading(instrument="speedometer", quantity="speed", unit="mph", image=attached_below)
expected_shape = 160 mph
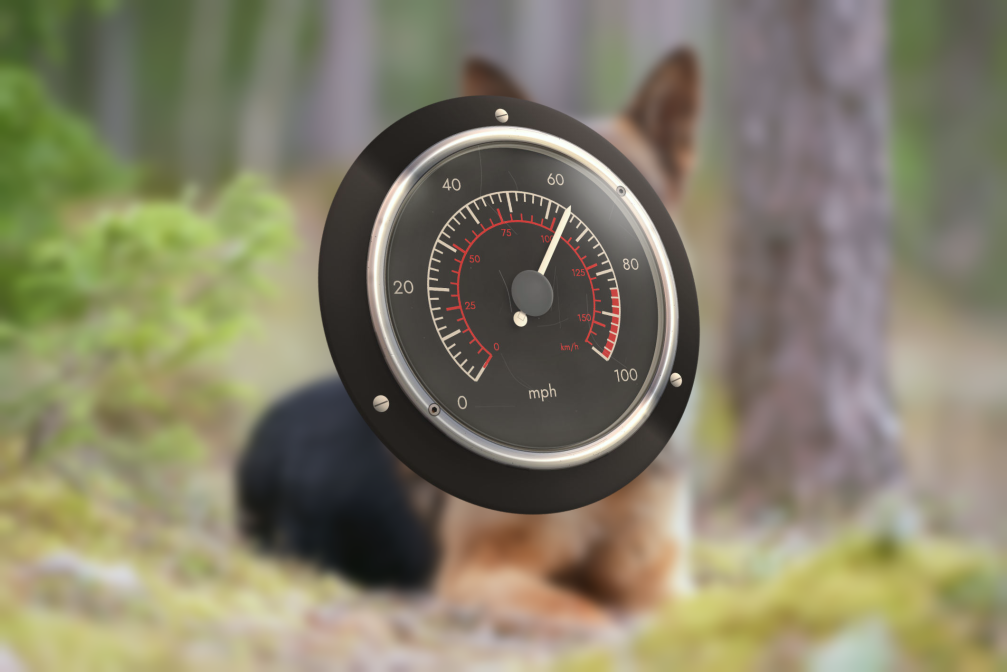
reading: 64 mph
